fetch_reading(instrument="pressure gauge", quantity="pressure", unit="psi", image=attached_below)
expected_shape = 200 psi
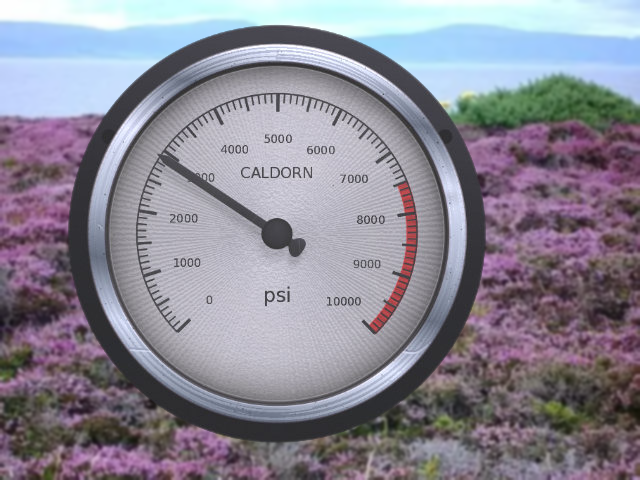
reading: 2900 psi
